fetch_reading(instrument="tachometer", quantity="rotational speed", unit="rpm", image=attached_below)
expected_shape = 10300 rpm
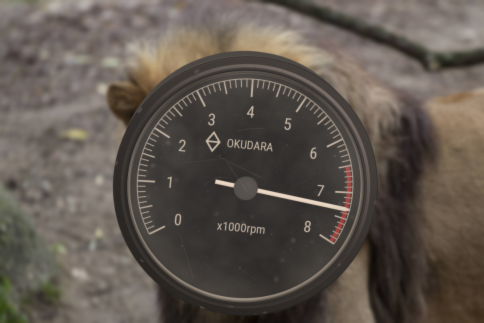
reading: 7300 rpm
